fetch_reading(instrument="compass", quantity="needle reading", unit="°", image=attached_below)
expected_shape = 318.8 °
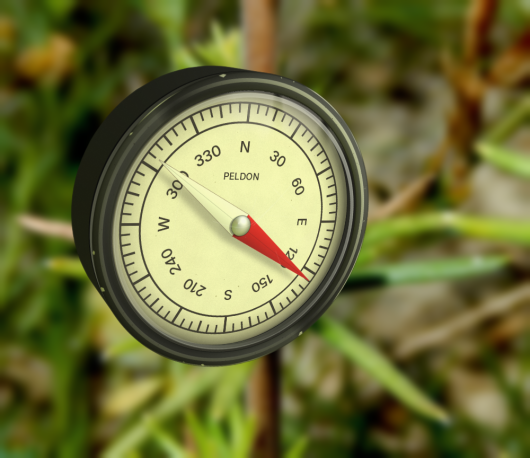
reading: 125 °
